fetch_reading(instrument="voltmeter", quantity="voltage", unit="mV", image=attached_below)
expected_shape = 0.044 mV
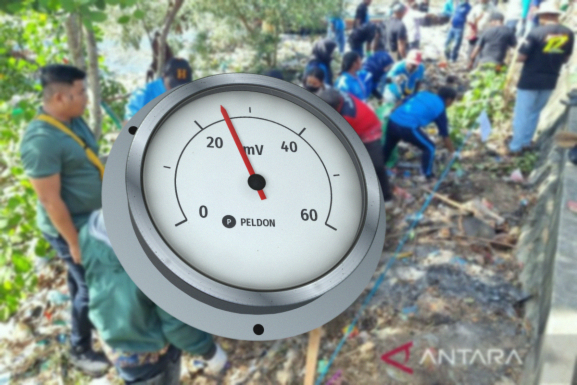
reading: 25 mV
